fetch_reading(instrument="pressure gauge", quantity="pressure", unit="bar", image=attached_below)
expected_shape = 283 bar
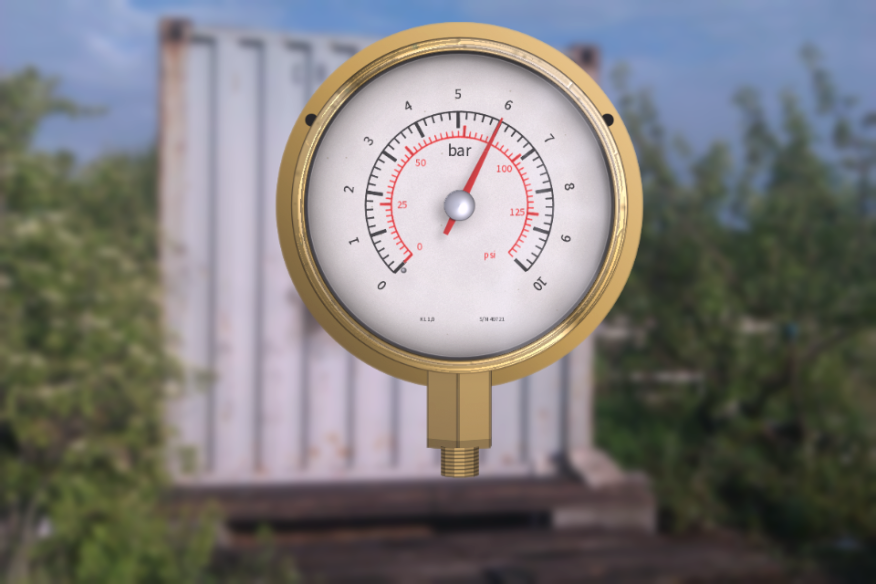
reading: 6 bar
